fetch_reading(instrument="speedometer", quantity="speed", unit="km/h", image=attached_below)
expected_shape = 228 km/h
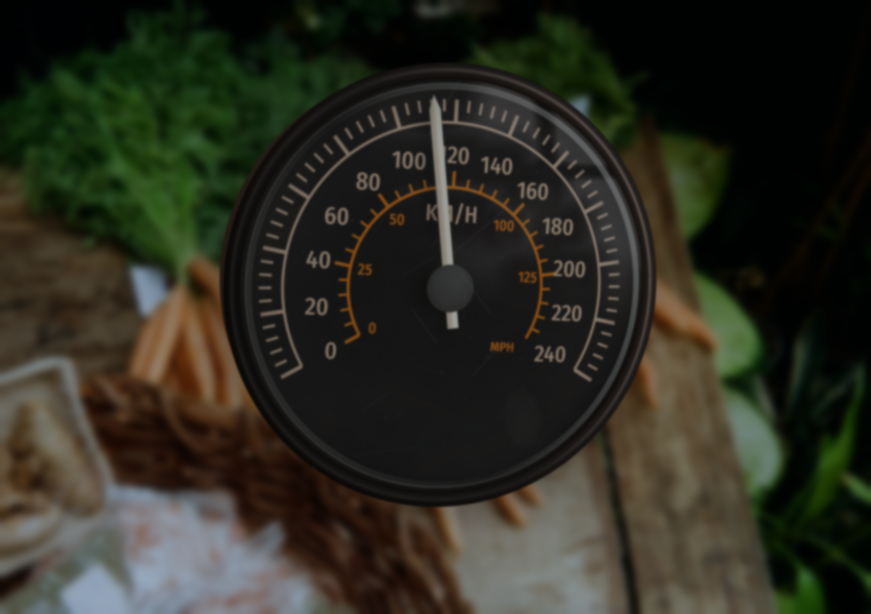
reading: 112 km/h
